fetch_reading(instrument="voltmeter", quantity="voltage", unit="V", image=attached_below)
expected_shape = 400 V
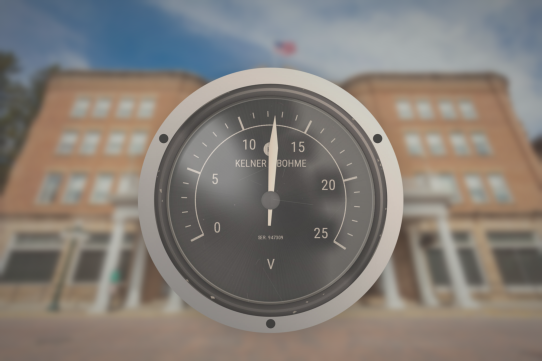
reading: 12.5 V
